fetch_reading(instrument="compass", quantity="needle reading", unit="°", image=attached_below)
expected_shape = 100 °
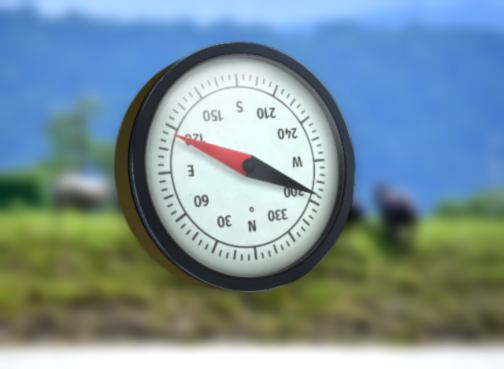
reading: 115 °
